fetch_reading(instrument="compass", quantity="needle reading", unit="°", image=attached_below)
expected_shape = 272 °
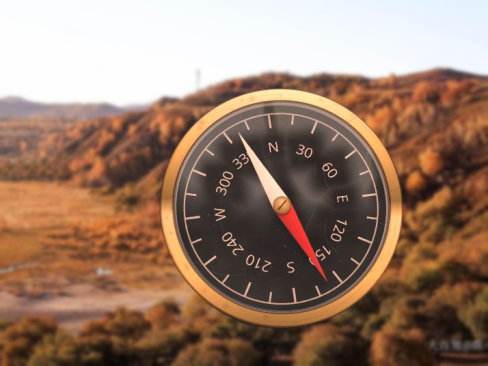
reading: 157.5 °
